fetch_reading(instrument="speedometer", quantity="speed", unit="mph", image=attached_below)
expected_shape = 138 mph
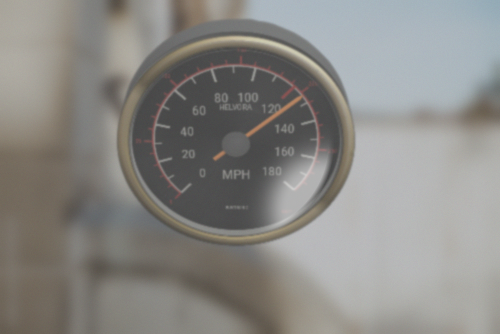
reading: 125 mph
